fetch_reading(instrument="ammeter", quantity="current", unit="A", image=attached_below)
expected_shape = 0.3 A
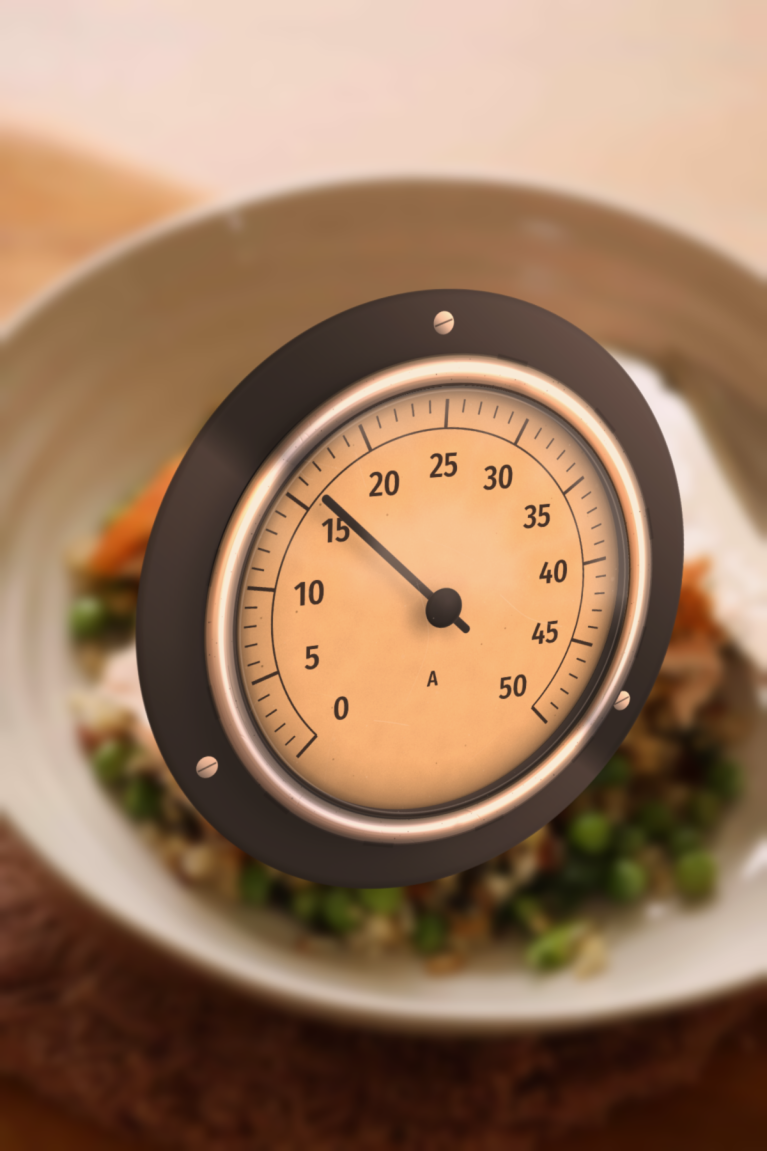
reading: 16 A
